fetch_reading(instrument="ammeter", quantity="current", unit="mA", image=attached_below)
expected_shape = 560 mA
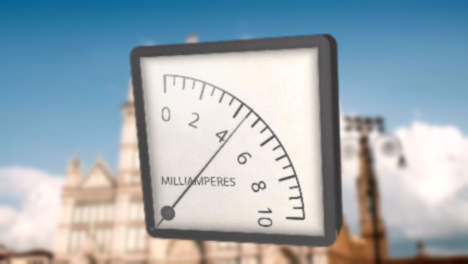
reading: 4.5 mA
